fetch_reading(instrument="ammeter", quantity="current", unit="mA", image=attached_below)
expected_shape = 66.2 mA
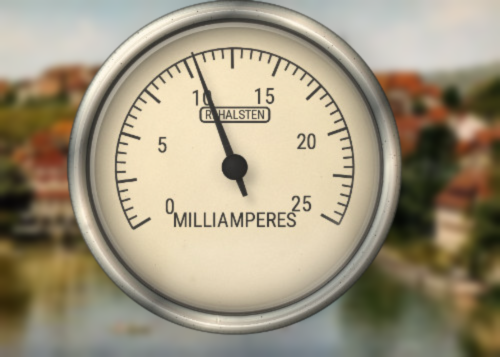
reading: 10.5 mA
